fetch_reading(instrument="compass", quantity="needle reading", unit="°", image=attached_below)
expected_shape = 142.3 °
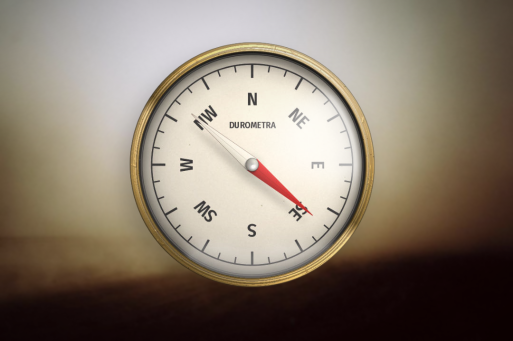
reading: 130 °
